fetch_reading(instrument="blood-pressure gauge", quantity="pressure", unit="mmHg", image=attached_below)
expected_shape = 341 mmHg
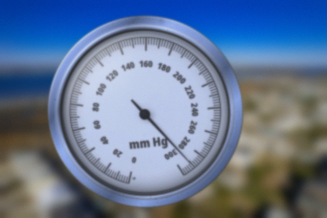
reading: 290 mmHg
